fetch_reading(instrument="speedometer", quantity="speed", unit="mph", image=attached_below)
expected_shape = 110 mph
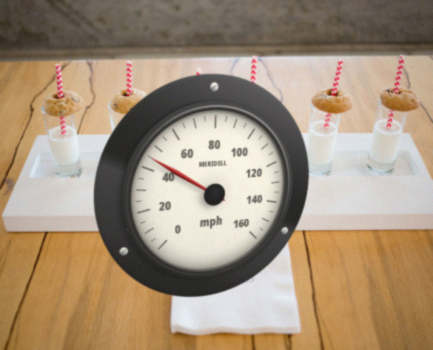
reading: 45 mph
